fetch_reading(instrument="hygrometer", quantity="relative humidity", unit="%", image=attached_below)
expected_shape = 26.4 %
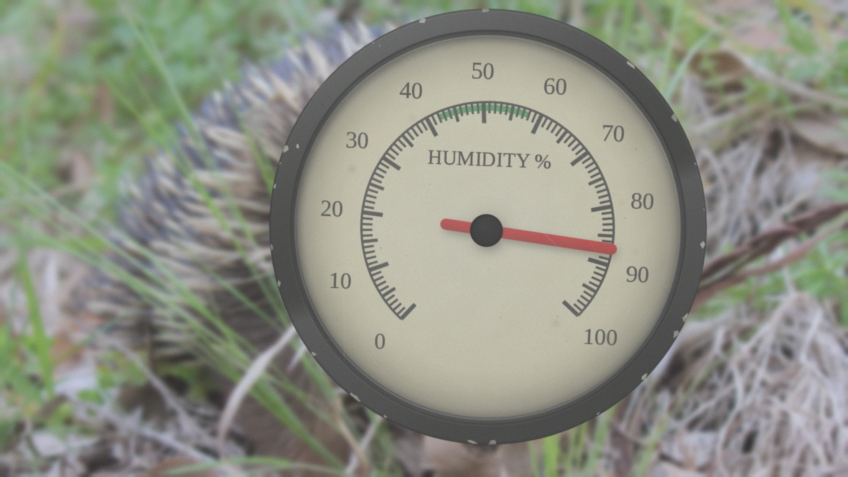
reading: 87 %
